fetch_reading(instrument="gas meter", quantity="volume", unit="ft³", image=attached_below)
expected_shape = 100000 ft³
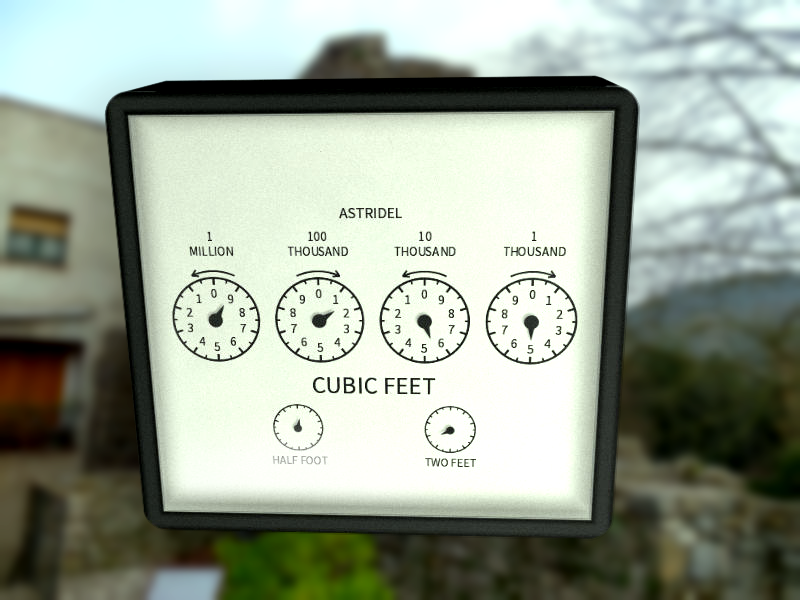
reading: 915500 ft³
